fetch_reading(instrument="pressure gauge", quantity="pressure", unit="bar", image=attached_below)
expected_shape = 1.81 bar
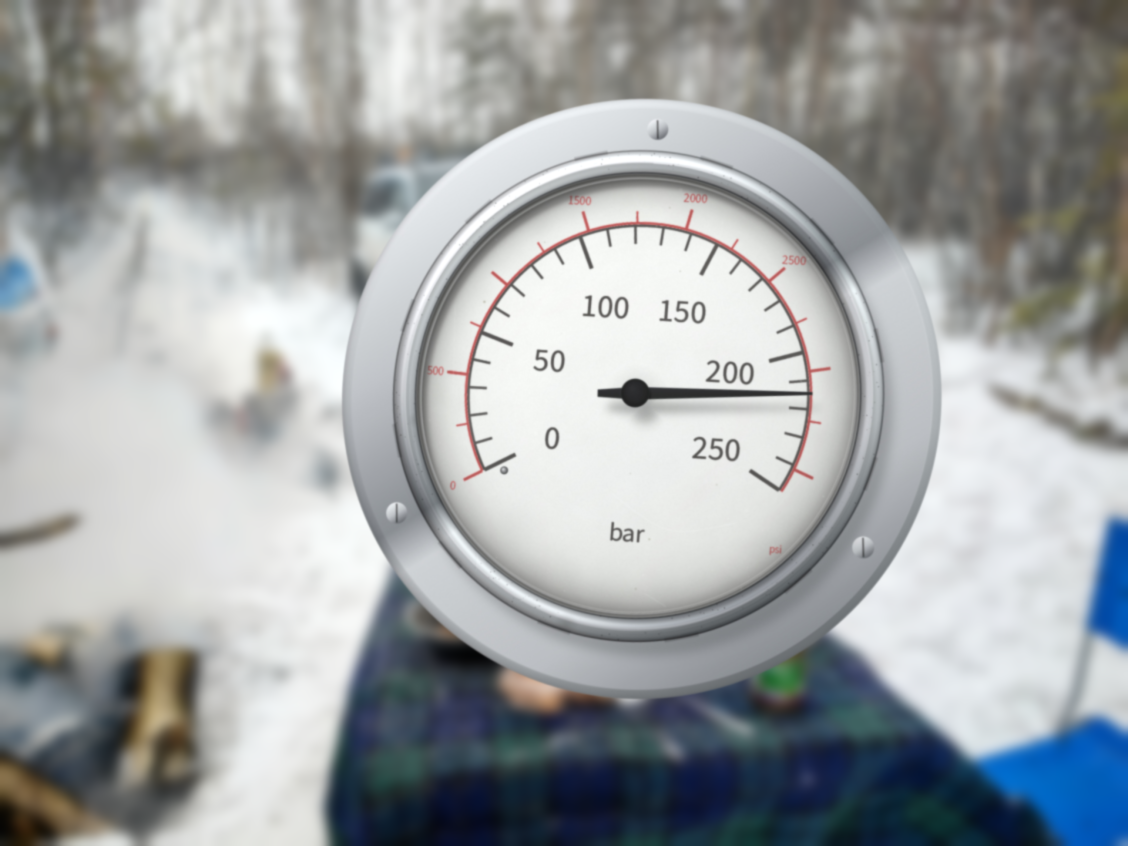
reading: 215 bar
